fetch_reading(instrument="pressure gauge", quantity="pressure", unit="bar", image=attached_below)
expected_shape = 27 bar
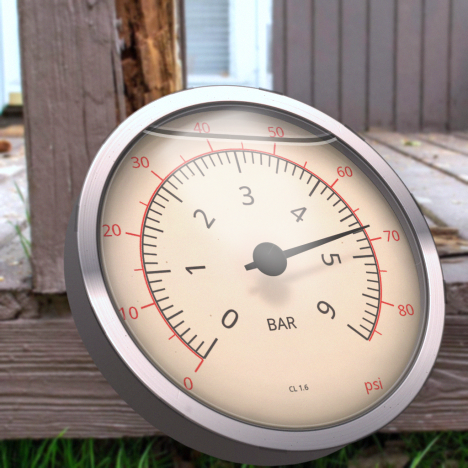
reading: 4.7 bar
